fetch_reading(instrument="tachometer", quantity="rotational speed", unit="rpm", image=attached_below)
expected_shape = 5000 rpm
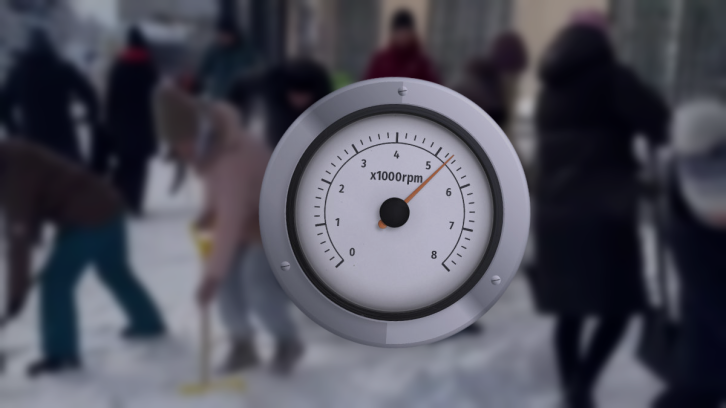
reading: 5300 rpm
